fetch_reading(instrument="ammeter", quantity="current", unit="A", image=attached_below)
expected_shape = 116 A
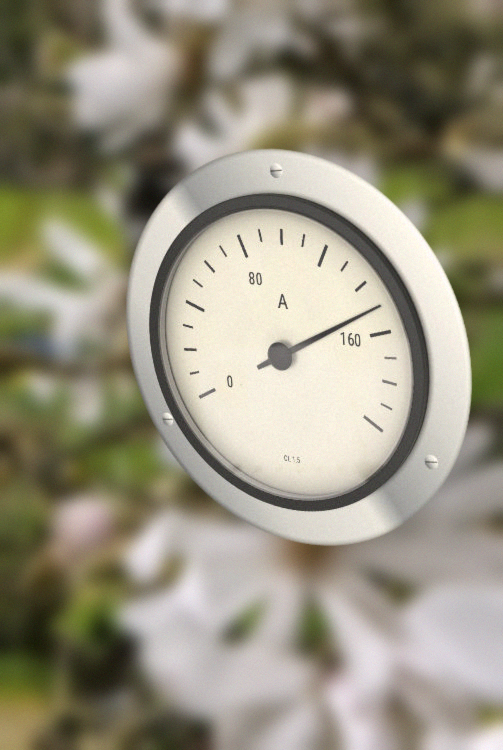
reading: 150 A
